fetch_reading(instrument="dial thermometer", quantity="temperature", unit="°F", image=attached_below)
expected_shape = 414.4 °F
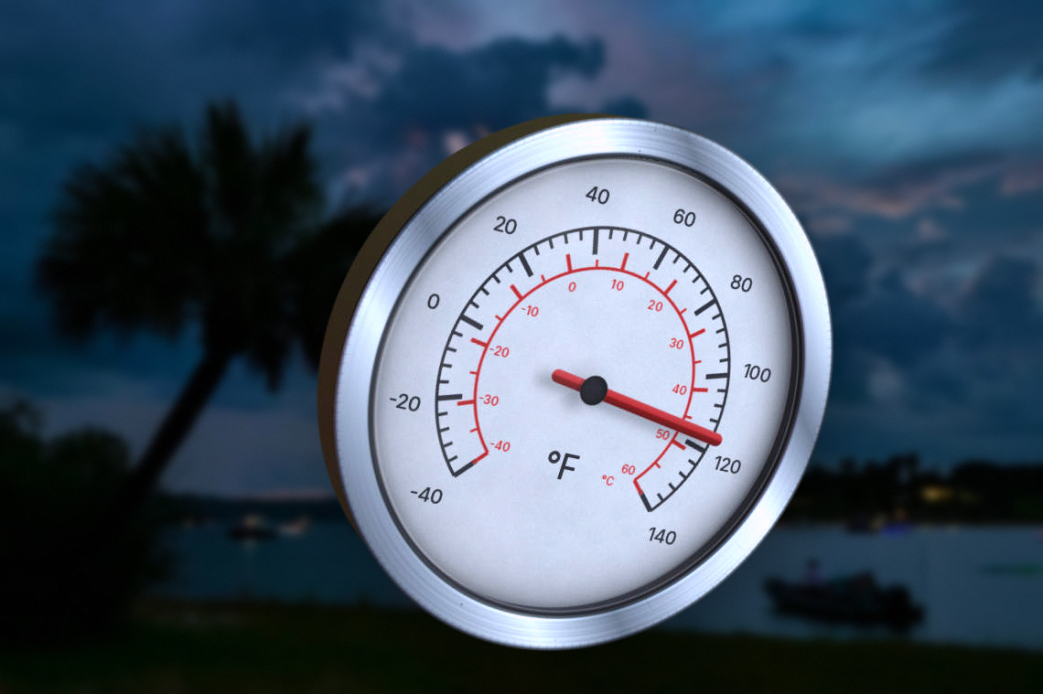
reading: 116 °F
